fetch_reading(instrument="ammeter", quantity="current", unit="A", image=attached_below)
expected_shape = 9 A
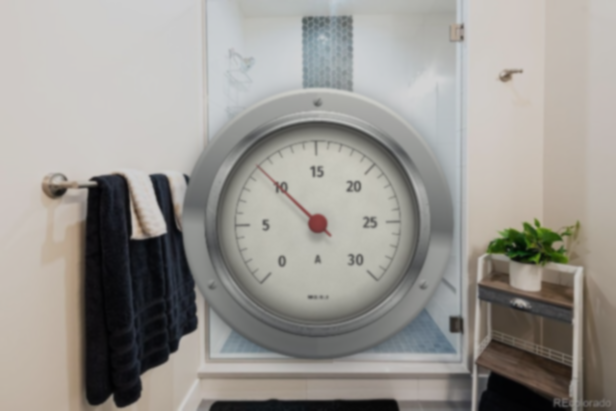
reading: 10 A
